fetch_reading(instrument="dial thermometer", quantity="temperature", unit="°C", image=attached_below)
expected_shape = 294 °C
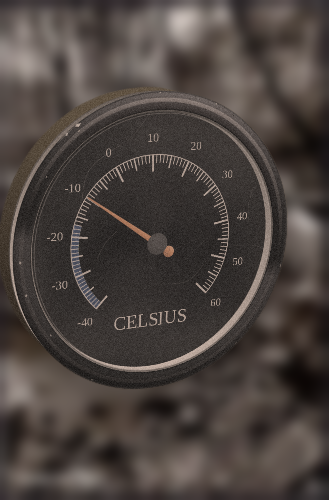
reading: -10 °C
